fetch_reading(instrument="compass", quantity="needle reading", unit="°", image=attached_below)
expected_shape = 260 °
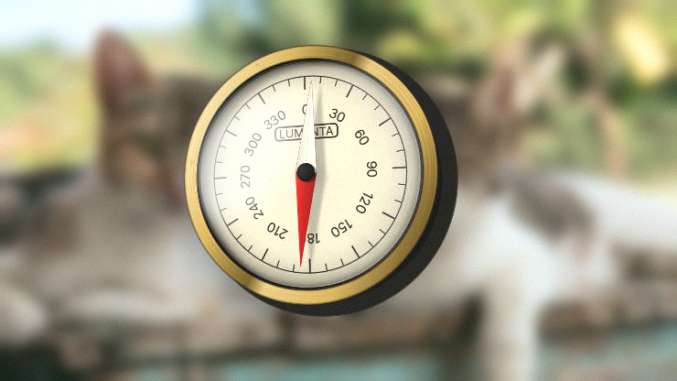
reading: 185 °
